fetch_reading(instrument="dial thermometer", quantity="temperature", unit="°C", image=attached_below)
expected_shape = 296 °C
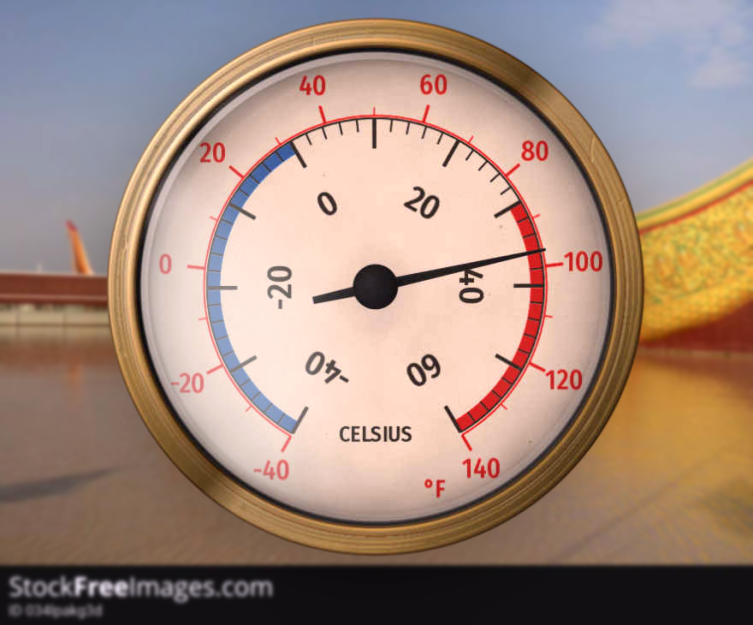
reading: 36 °C
